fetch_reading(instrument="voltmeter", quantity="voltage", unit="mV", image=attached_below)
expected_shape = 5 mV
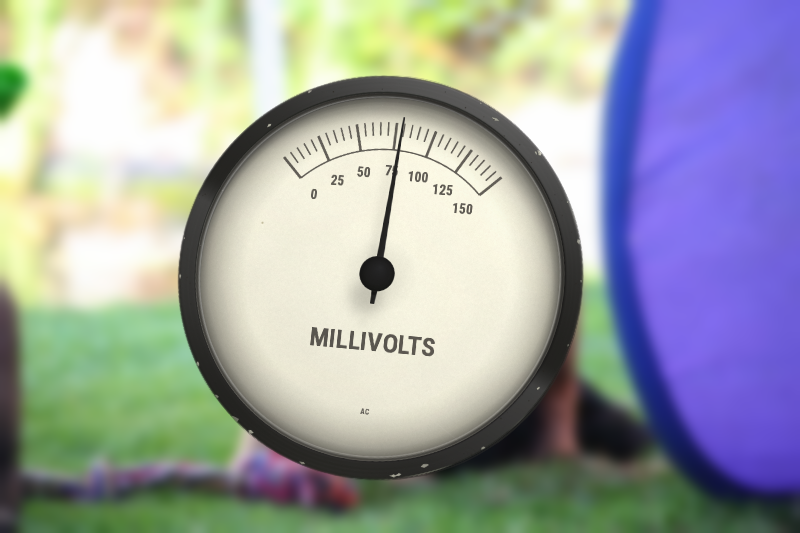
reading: 80 mV
